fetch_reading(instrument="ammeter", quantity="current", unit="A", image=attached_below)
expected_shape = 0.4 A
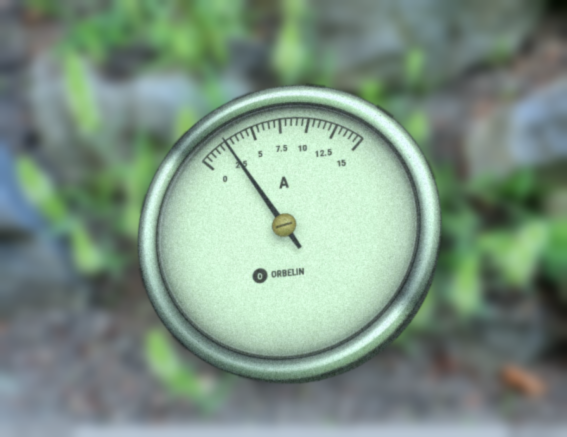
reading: 2.5 A
